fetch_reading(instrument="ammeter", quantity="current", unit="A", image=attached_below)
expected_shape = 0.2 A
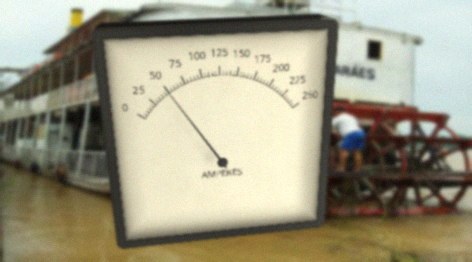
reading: 50 A
